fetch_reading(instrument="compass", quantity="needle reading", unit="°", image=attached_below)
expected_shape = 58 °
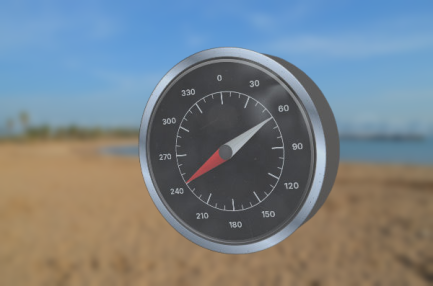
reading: 240 °
